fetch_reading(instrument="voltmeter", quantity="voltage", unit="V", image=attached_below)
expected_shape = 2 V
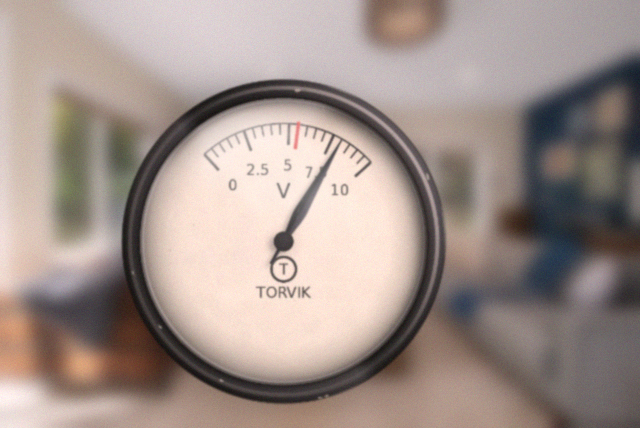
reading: 8 V
